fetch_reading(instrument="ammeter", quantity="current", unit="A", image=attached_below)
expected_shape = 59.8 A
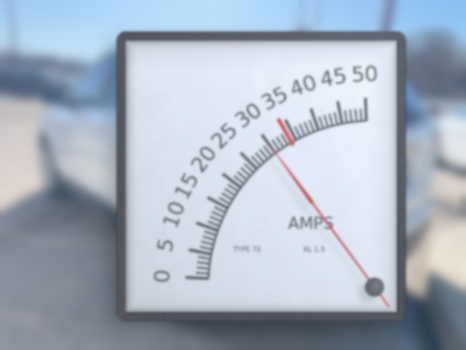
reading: 30 A
